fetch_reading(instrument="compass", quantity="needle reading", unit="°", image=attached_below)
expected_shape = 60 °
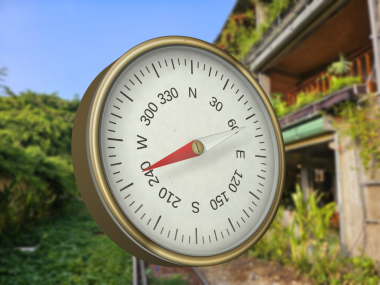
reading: 245 °
